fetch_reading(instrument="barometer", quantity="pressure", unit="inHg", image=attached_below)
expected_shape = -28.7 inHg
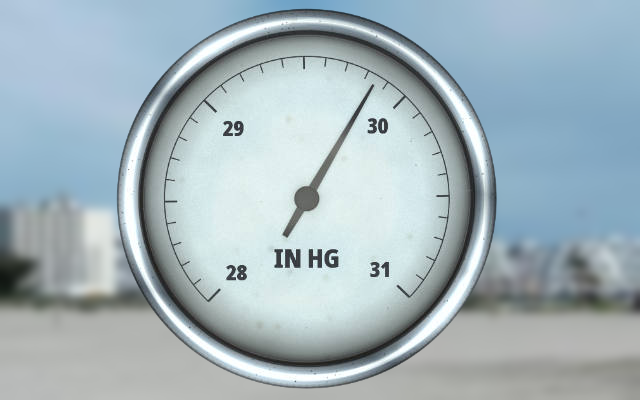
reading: 29.85 inHg
